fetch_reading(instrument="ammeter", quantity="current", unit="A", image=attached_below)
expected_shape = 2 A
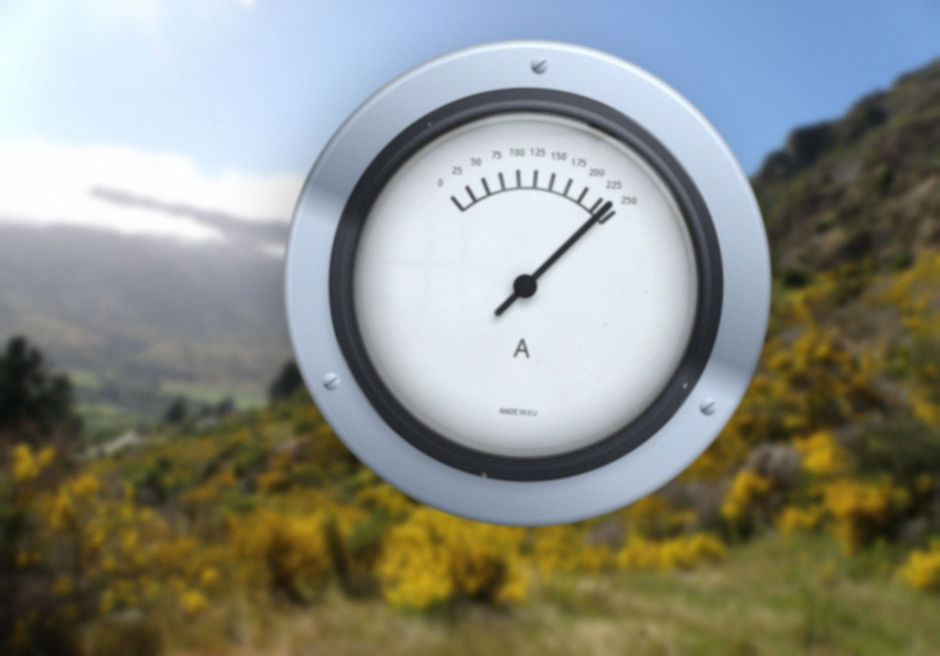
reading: 237.5 A
